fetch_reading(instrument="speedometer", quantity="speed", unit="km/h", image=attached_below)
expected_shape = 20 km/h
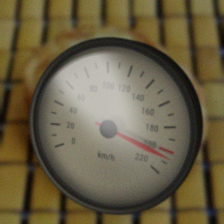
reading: 205 km/h
